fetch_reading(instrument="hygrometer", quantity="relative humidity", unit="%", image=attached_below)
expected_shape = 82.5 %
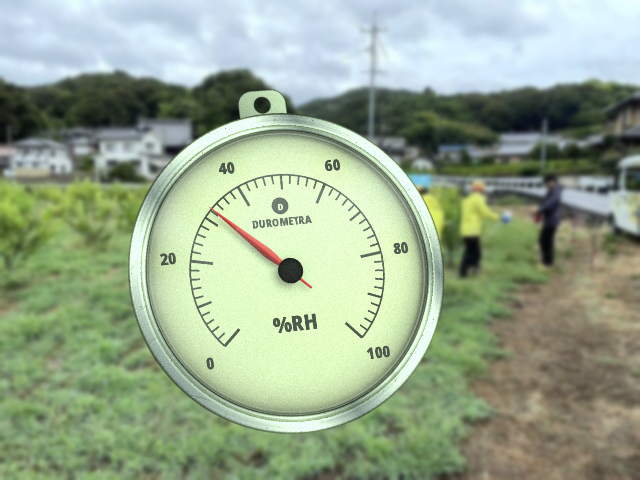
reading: 32 %
